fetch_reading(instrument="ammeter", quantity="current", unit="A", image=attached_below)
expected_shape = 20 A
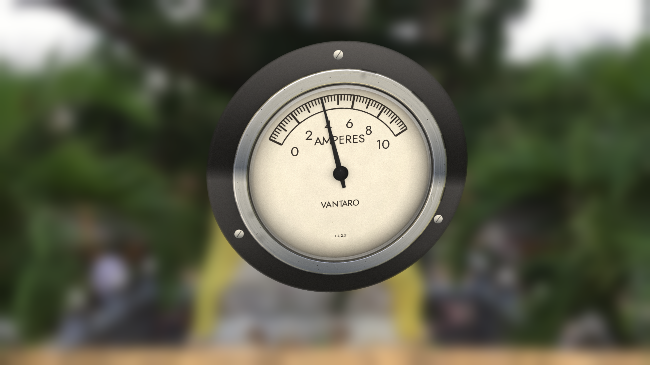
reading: 4 A
